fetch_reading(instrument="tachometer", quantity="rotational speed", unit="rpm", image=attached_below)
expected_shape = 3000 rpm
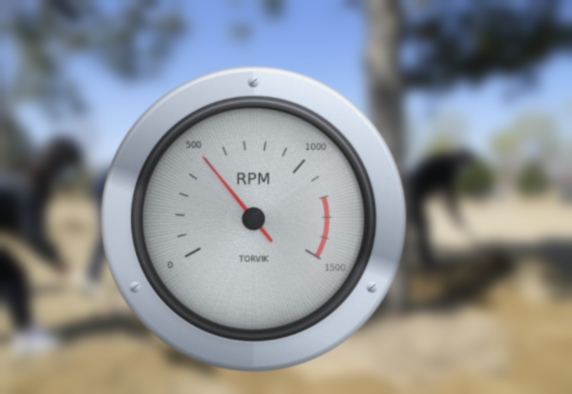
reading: 500 rpm
